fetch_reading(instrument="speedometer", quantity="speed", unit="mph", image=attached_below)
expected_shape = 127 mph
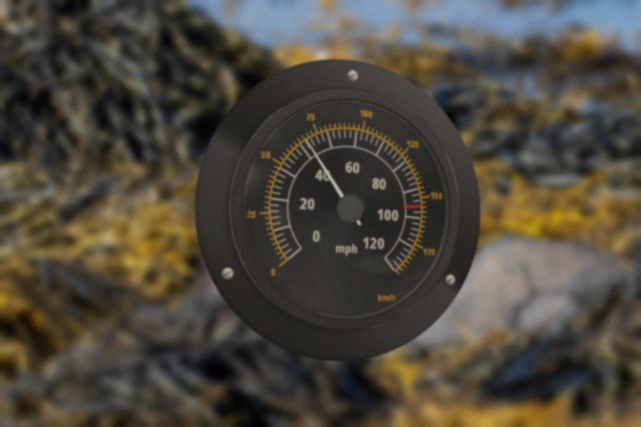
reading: 42 mph
